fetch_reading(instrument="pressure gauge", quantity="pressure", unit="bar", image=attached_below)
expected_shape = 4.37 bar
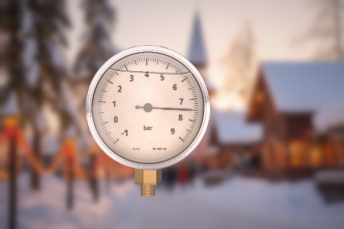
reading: 7.5 bar
